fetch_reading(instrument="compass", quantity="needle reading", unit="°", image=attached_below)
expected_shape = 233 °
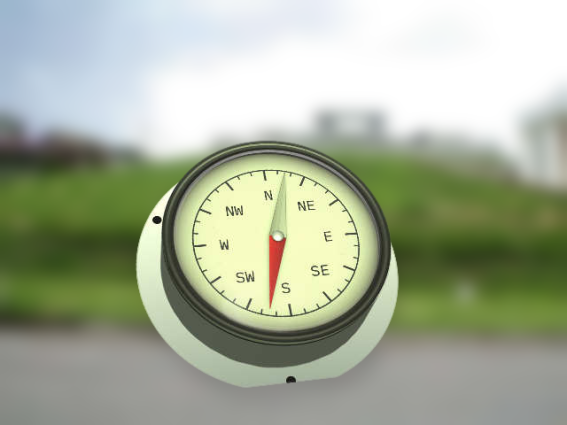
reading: 195 °
